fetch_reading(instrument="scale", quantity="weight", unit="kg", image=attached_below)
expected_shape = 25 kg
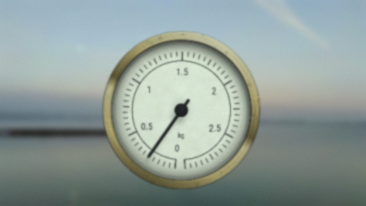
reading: 0.25 kg
